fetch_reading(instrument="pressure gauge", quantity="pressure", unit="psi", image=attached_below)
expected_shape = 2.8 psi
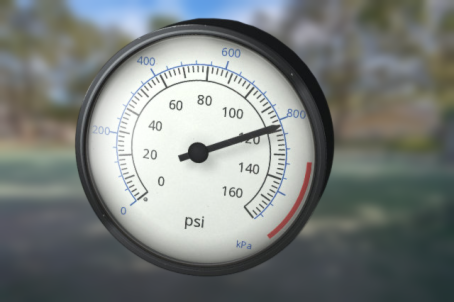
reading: 118 psi
